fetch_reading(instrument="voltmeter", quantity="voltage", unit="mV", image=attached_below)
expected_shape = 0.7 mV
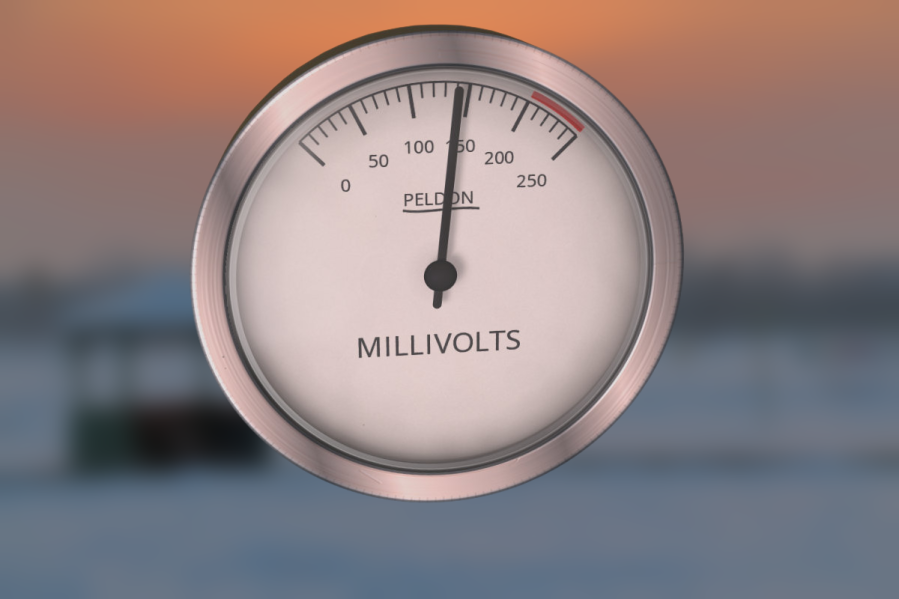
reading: 140 mV
